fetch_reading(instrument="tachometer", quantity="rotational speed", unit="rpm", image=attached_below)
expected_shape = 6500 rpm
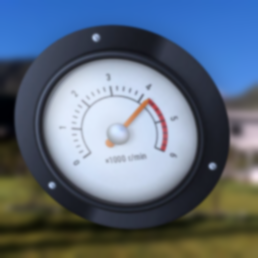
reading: 4200 rpm
